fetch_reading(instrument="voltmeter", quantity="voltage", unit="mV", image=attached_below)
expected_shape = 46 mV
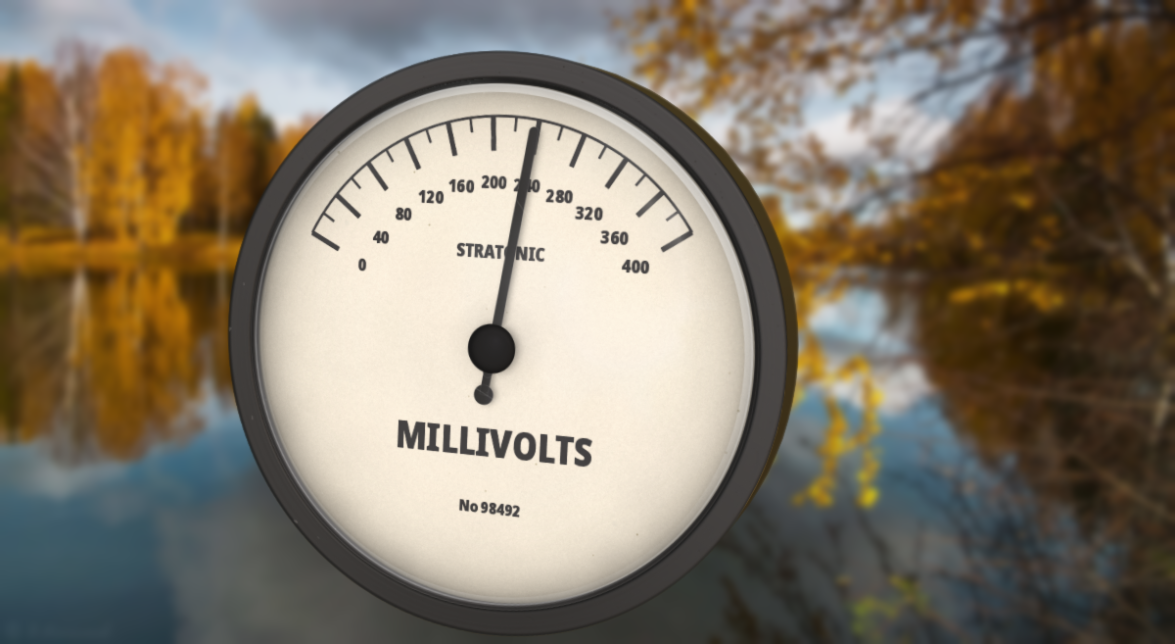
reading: 240 mV
